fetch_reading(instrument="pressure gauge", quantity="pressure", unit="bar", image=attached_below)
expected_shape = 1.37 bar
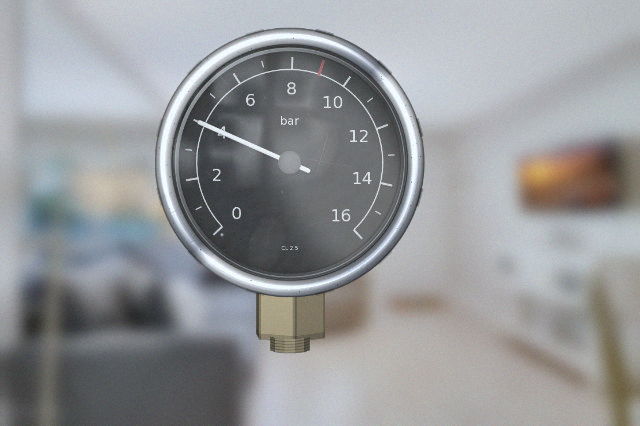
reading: 4 bar
